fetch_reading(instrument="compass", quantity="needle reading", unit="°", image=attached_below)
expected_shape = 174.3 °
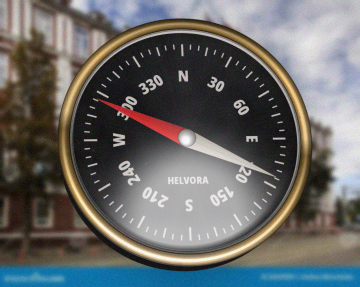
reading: 295 °
